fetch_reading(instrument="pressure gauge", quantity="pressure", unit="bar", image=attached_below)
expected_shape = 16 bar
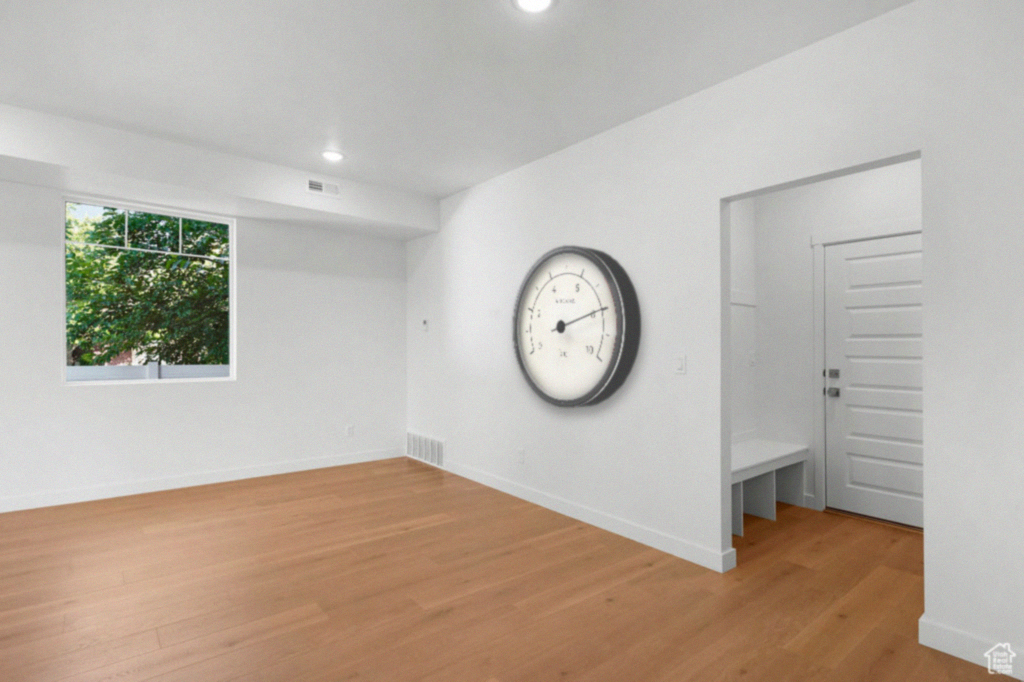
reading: 8 bar
